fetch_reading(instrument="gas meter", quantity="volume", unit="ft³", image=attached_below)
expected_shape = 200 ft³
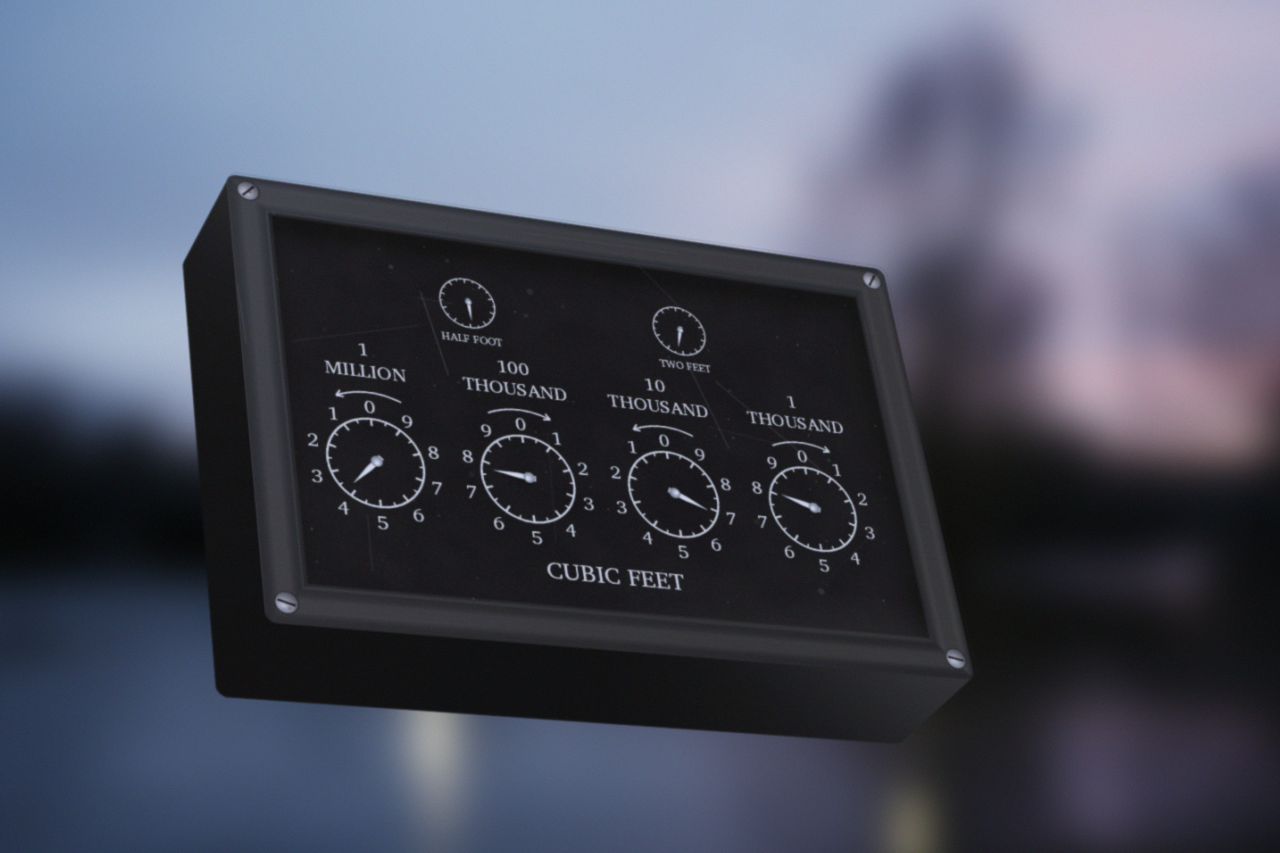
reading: 376800 ft³
